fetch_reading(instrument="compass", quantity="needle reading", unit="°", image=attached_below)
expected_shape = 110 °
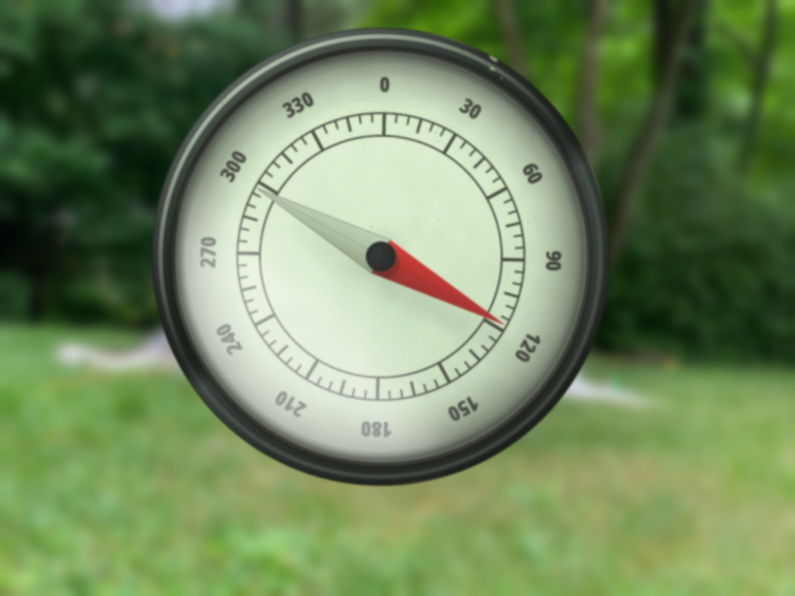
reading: 117.5 °
